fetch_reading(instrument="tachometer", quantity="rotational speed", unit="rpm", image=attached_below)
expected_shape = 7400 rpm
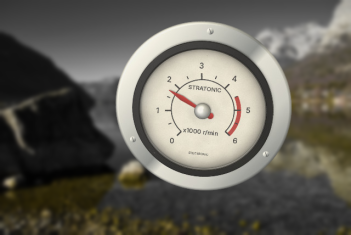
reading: 1750 rpm
